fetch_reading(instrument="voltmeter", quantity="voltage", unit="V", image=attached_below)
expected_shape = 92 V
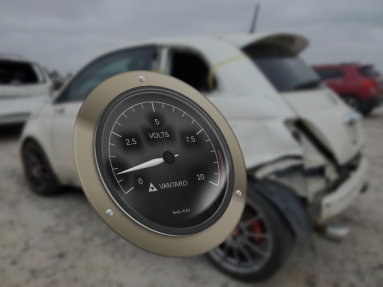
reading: 0.75 V
